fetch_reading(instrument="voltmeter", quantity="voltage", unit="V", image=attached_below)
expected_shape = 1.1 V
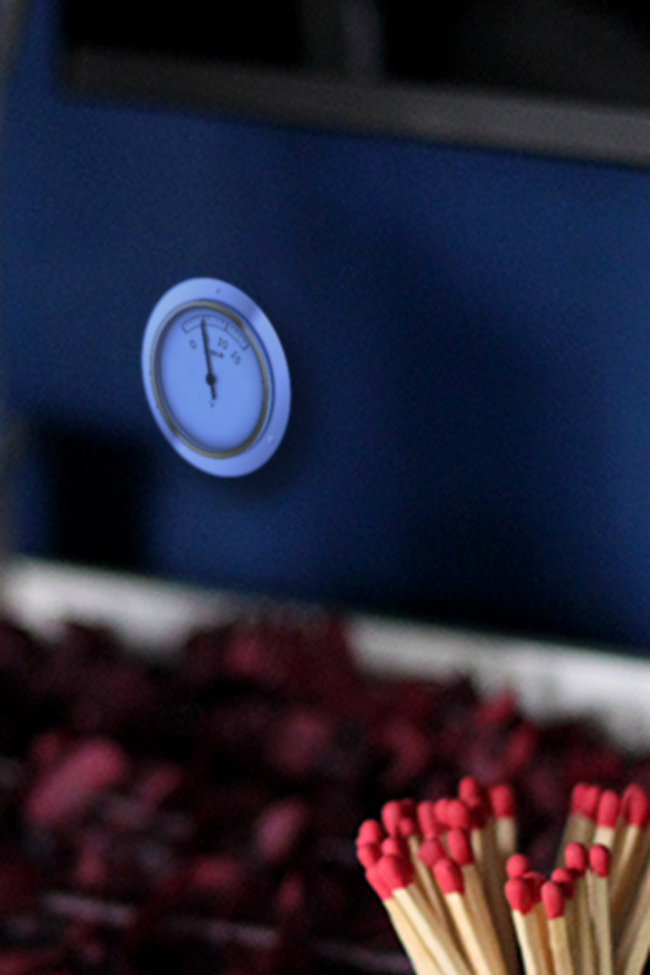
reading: 5 V
